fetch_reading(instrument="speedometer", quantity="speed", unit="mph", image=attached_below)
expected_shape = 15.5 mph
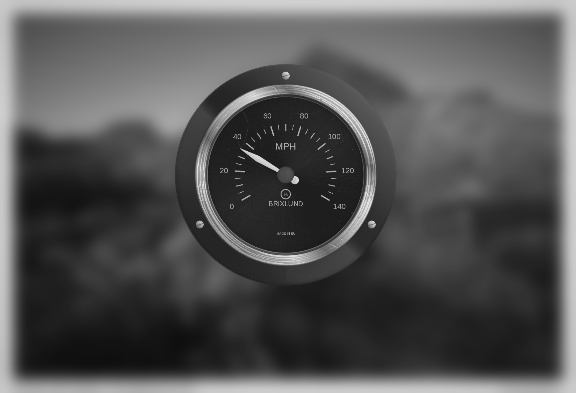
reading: 35 mph
